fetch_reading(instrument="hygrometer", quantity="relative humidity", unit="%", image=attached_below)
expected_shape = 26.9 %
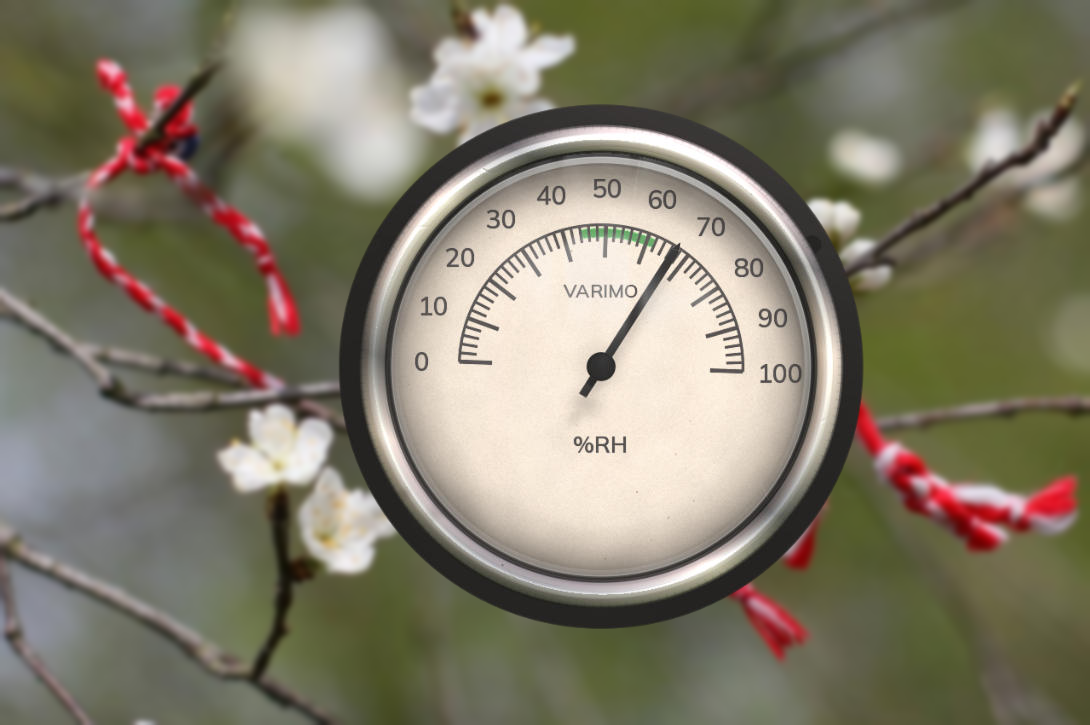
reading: 67 %
